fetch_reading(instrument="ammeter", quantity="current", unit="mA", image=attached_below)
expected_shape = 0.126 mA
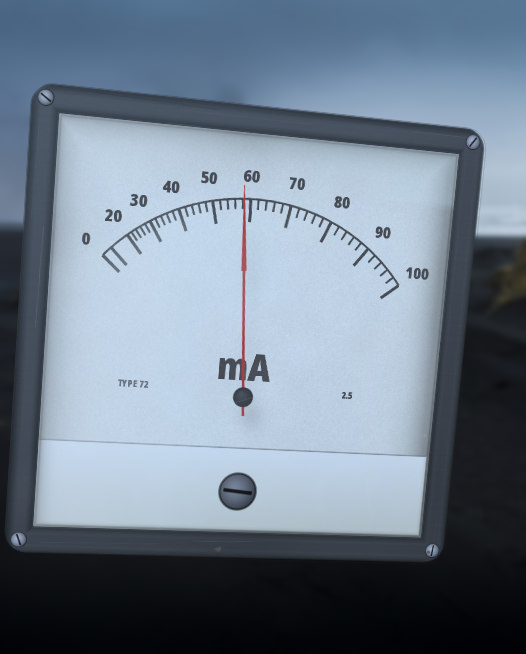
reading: 58 mA
